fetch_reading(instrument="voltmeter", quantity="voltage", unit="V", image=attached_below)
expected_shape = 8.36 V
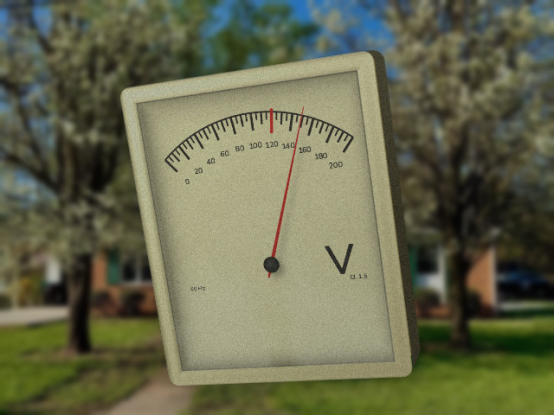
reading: 150 V
